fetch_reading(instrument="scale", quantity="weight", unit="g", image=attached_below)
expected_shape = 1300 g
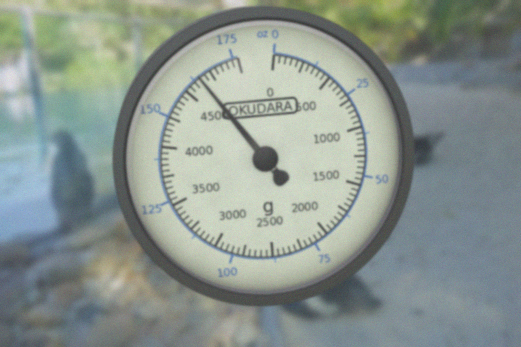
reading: 4650 g
